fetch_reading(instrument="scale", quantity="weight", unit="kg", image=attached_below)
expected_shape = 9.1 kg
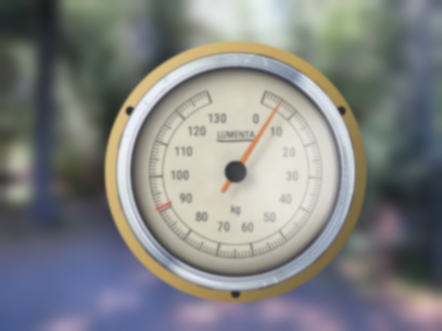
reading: 5 kg
